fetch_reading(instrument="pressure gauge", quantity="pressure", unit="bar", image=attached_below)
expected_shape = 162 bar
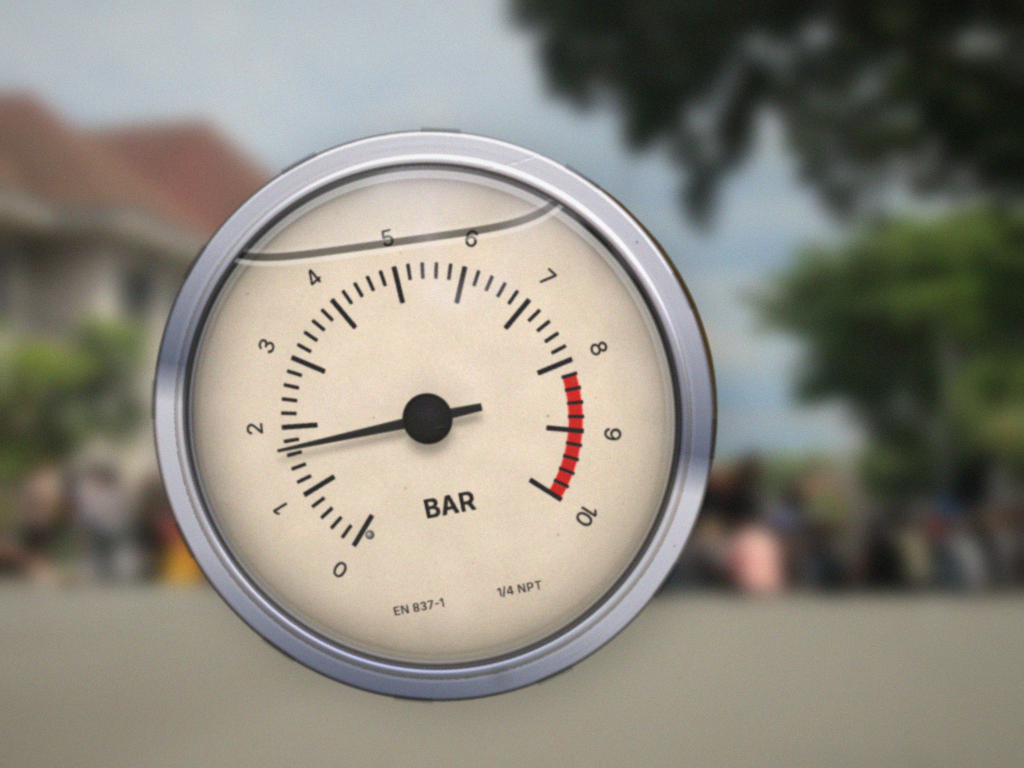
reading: 1.7 bar
